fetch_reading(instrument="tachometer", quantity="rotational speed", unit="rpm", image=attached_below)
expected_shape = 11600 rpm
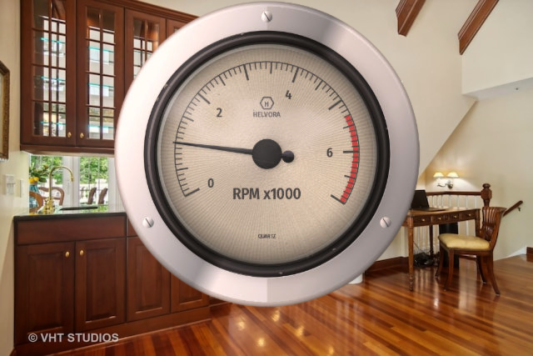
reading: 1000 rpm
